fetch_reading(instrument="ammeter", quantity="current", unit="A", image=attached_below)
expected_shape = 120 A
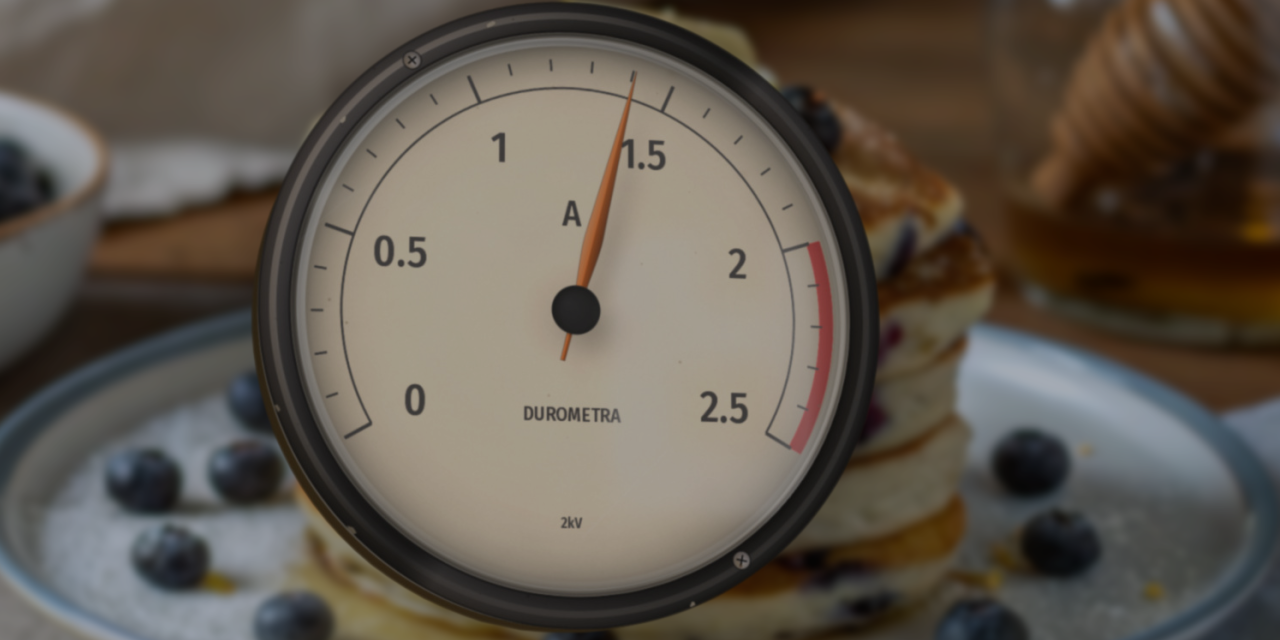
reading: 1.4 A
